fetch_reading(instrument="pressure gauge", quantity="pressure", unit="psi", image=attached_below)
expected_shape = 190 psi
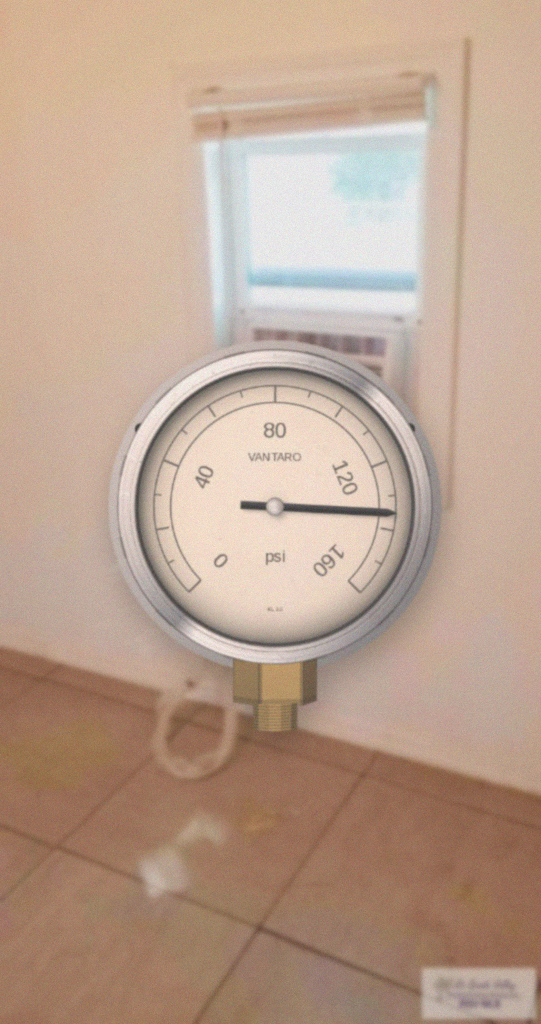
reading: 135 psi
